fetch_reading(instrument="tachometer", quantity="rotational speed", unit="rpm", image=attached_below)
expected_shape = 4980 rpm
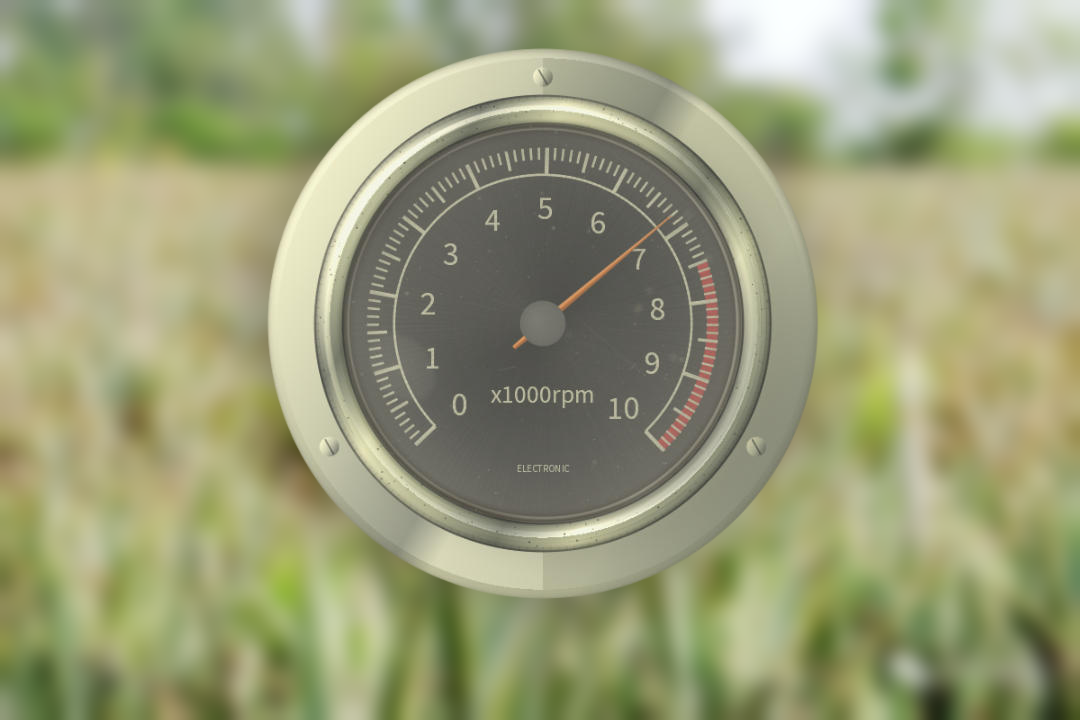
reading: 6800 rpm
